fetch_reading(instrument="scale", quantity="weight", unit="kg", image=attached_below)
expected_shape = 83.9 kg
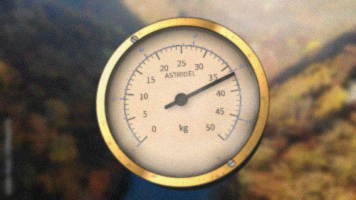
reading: 37 kg
